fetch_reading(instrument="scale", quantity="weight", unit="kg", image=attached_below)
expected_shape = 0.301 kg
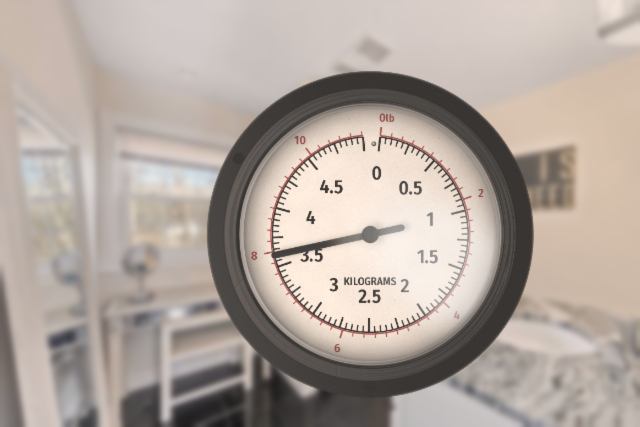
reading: 3.6 kg
